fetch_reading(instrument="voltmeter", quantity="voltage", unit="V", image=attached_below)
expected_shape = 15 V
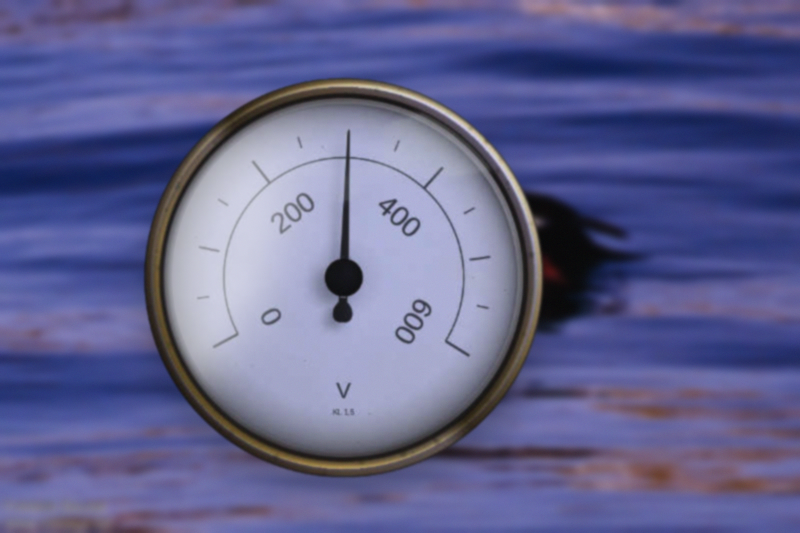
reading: 300 V
